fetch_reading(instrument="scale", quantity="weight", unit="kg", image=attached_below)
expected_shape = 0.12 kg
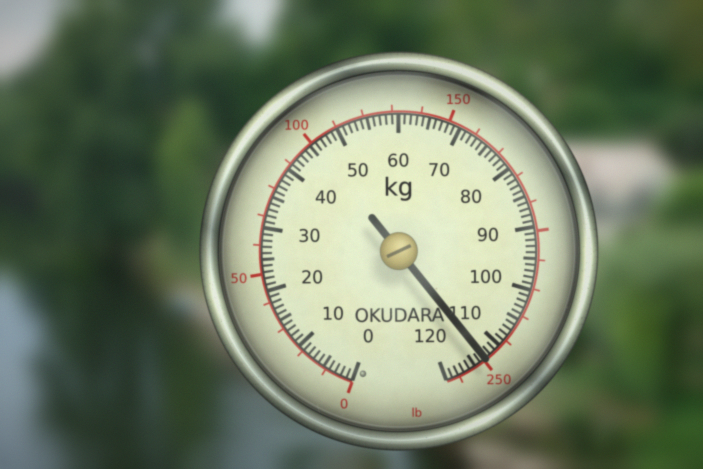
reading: 113 kg
